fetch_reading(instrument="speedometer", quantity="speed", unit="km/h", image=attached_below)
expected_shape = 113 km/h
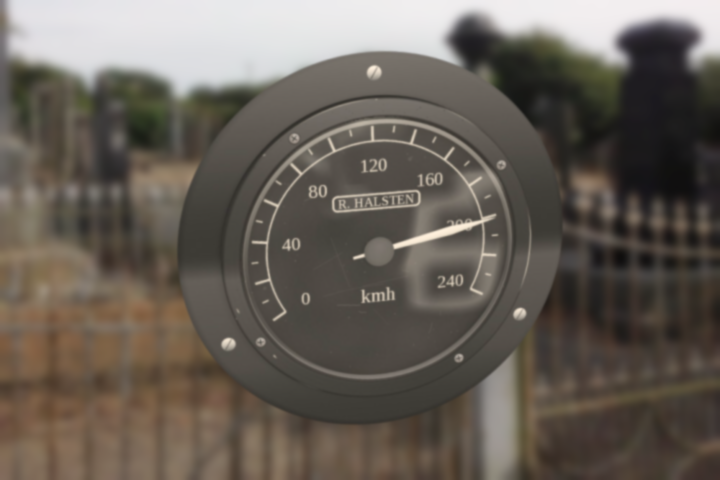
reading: 200 km/h
